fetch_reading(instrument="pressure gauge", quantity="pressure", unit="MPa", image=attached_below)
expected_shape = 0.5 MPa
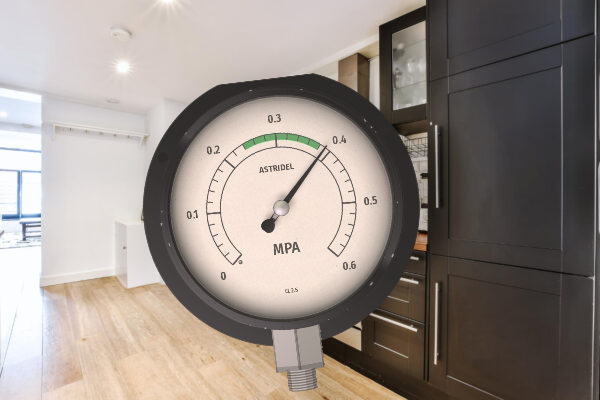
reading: 0.39 MPa
